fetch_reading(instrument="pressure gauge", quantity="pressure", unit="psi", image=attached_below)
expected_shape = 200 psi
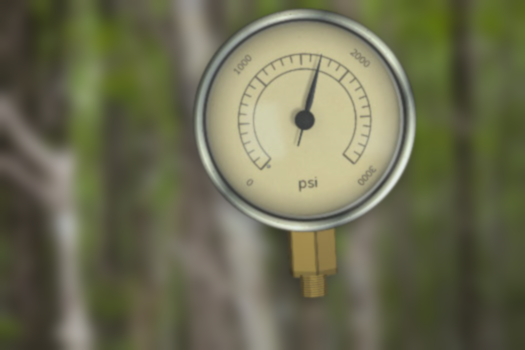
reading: 1700 psi
